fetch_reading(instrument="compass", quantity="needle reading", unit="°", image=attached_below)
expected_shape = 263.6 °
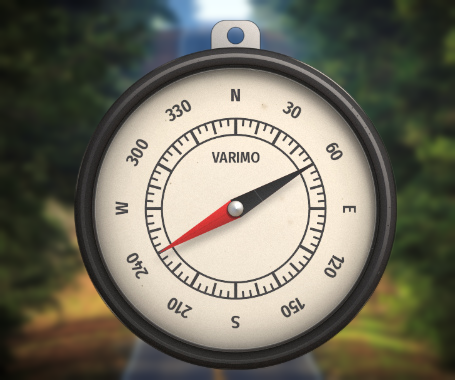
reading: 240 °
